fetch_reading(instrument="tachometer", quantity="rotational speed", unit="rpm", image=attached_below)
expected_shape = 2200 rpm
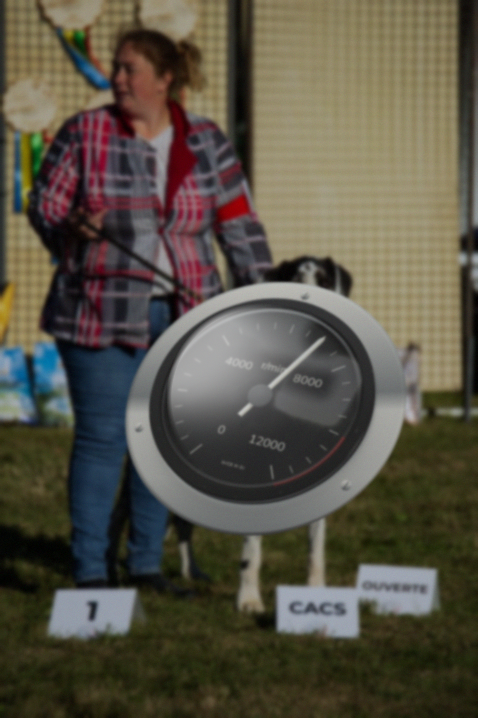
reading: 7000 rpm
